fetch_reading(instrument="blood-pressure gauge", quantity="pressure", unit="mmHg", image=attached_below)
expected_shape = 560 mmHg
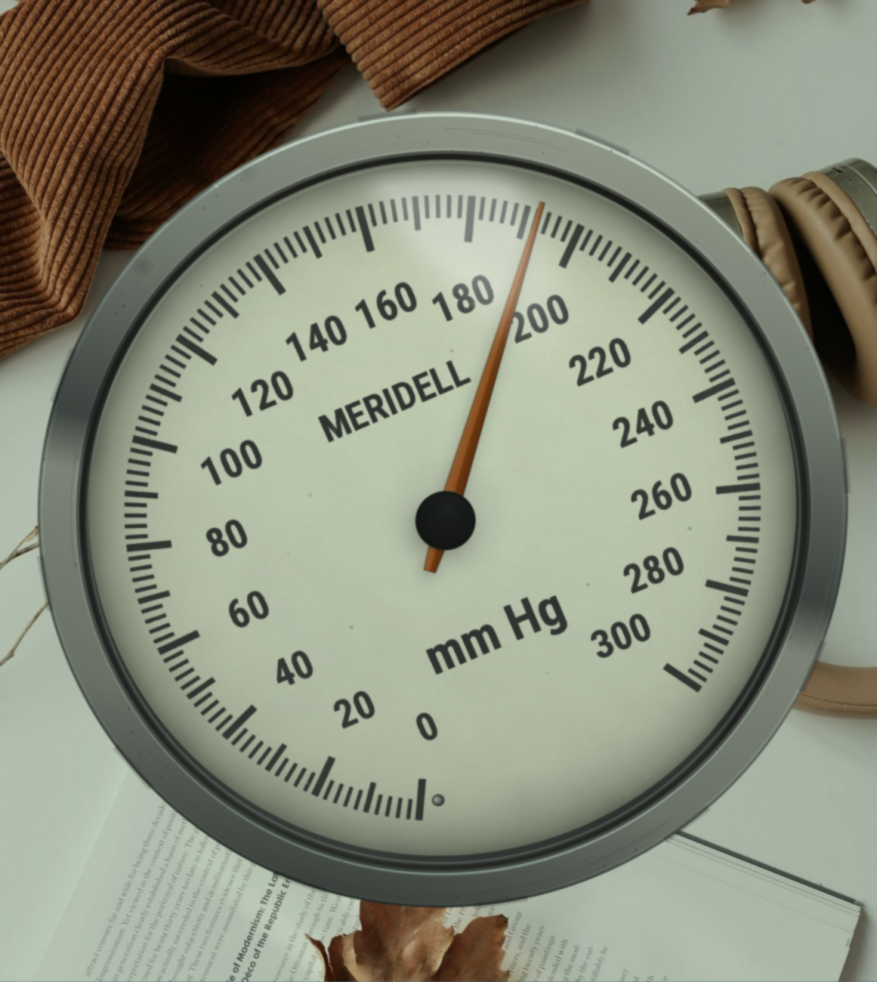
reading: 192 mmHg
